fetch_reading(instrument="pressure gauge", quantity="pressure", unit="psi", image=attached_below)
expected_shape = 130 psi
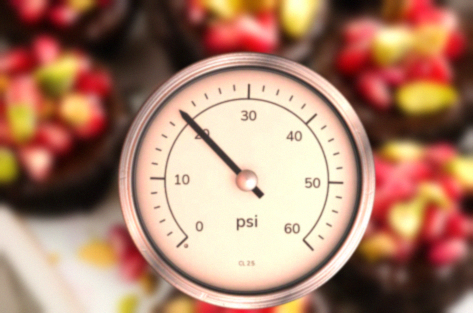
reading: 20 psi
